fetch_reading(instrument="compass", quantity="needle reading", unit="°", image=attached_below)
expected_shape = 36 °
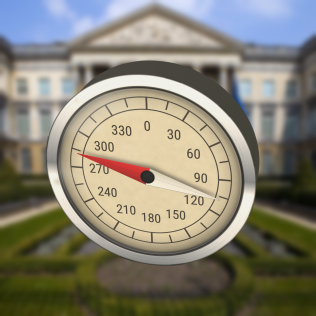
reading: 285 °
